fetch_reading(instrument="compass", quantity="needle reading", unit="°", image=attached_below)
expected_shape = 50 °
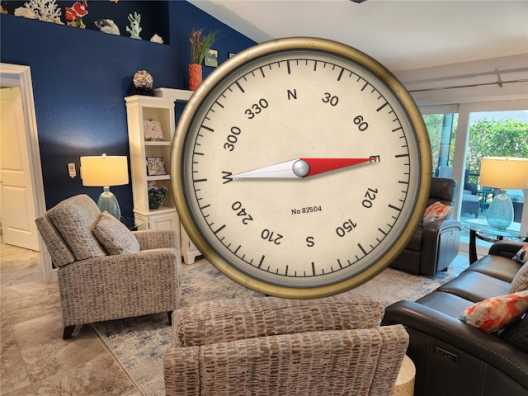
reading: 90 °
